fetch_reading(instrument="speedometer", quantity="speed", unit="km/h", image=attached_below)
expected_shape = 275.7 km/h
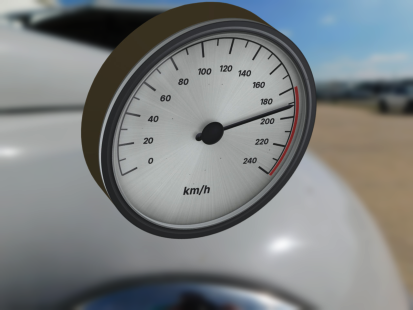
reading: 190 km/h
